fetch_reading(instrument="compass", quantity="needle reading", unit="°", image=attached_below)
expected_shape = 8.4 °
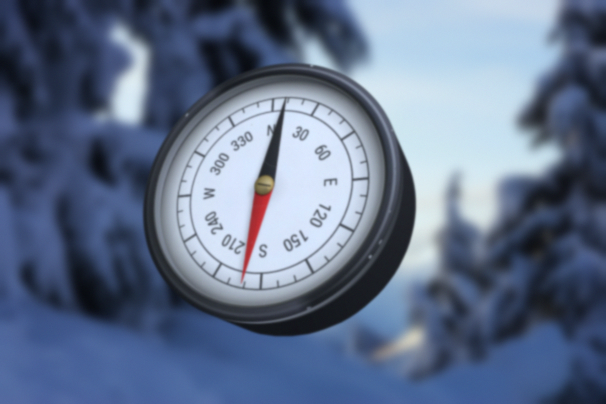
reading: 190 °
